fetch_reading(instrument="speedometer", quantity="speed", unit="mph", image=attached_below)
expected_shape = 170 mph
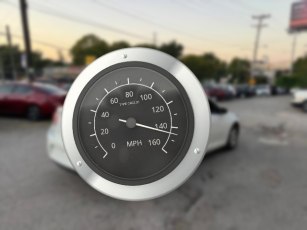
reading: 145 mph
